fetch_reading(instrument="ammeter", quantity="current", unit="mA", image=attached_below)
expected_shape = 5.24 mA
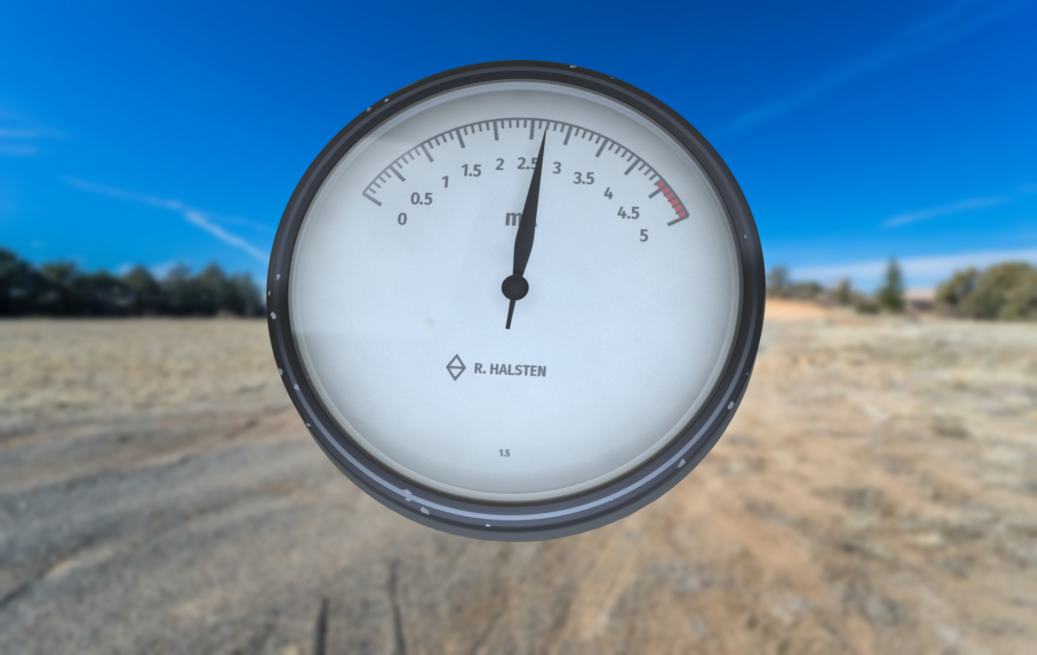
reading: 2.7 mA
